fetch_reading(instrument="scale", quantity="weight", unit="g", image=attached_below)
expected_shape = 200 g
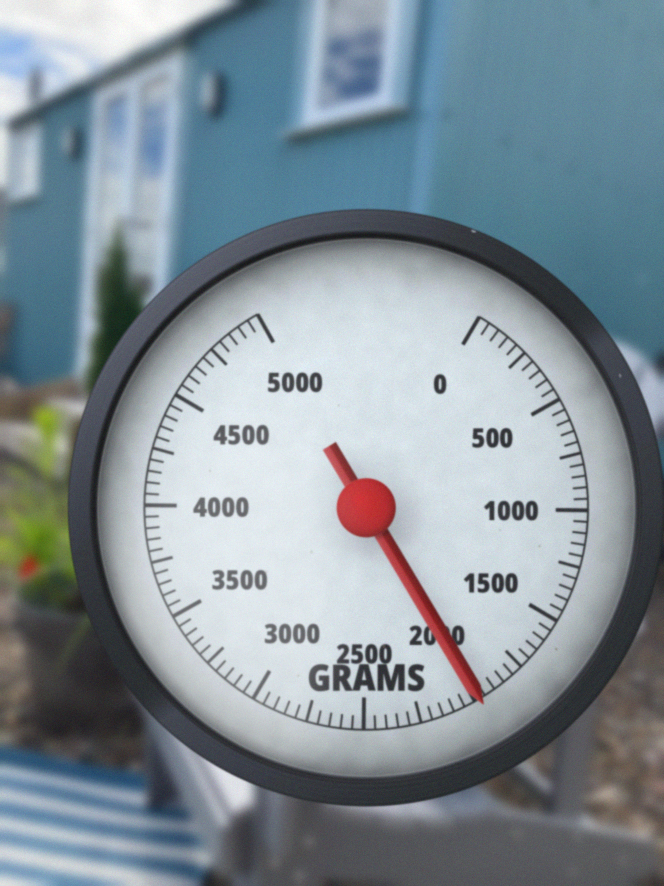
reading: 1975 g
